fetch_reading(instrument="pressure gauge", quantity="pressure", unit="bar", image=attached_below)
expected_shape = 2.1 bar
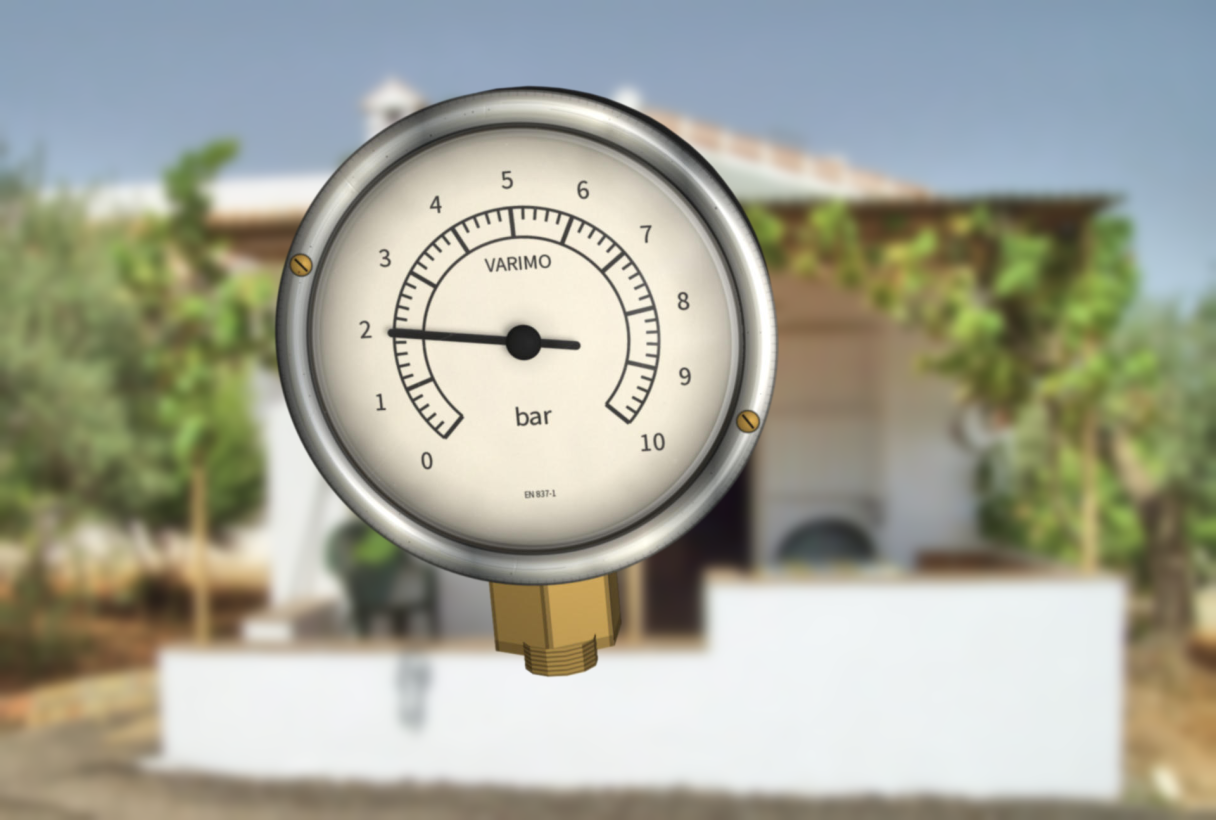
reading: 2 bar
